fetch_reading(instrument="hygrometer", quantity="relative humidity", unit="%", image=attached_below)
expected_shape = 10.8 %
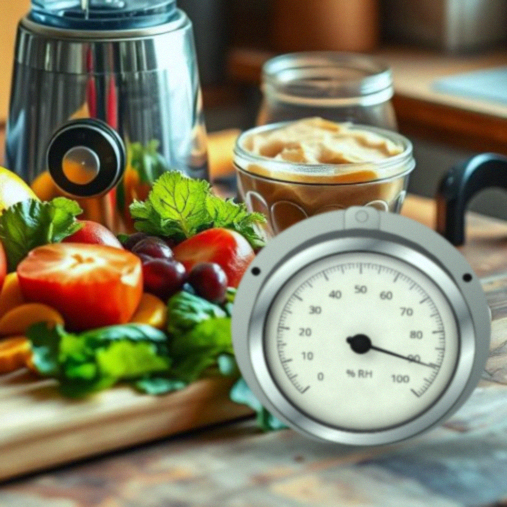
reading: 90 %
